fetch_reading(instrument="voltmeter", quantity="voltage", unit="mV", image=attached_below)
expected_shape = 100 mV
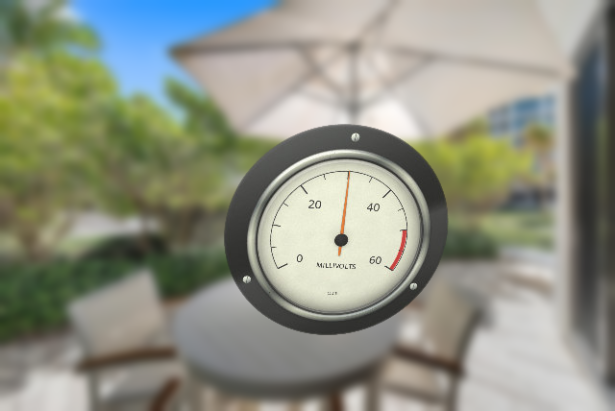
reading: 30 mV
